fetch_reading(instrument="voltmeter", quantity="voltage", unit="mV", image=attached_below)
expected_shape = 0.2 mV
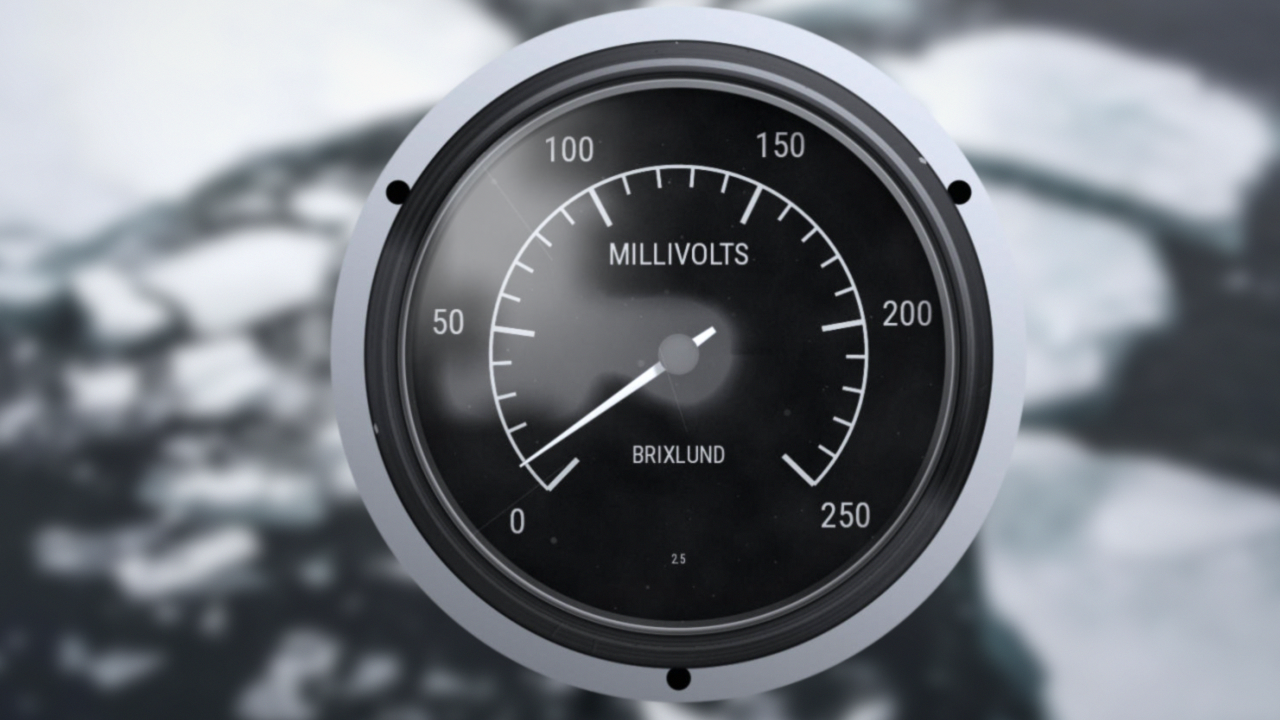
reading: 10 mV
